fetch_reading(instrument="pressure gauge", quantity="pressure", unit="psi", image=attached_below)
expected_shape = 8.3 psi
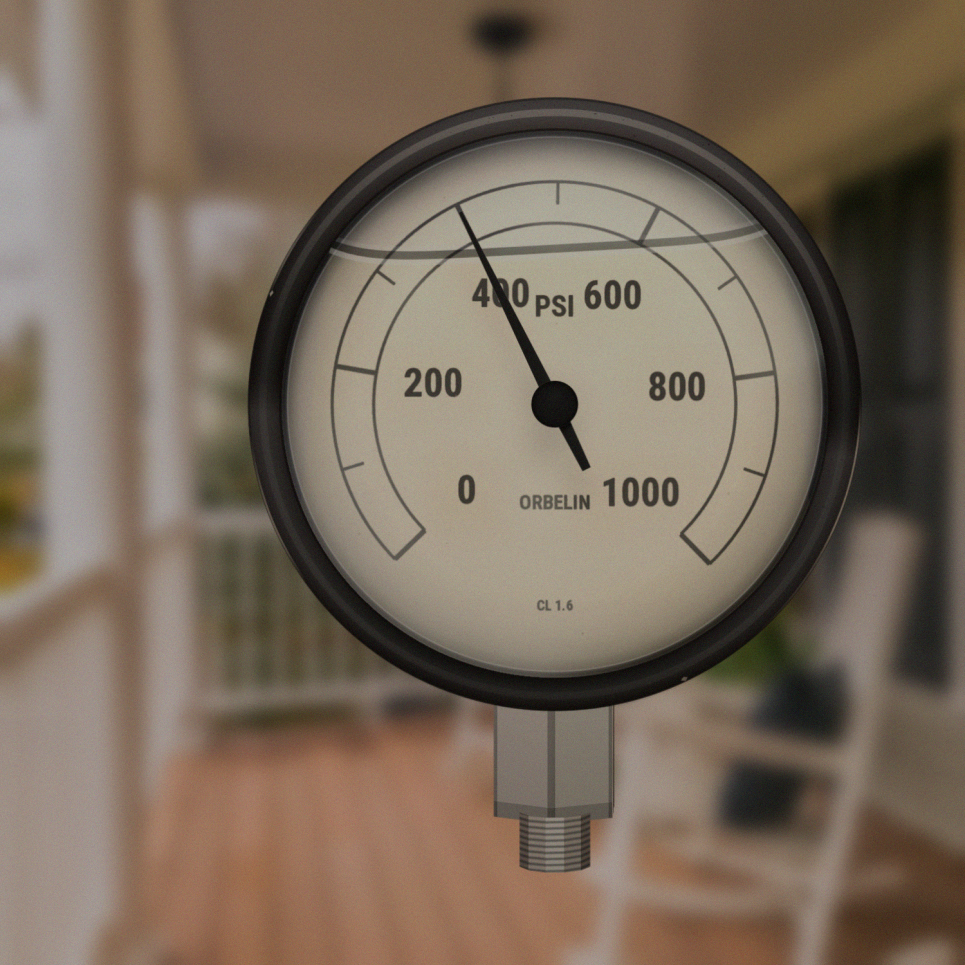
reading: 400 psi
